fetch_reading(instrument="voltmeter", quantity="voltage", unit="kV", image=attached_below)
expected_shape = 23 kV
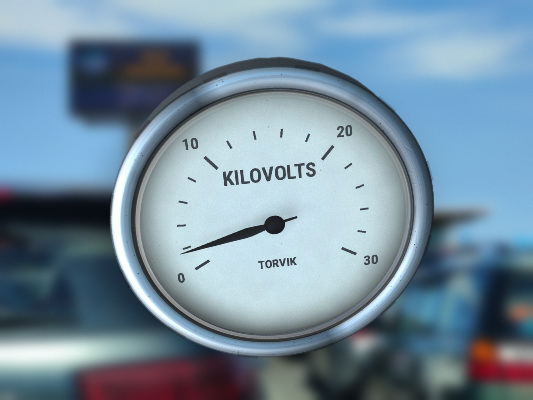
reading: 2 kV
